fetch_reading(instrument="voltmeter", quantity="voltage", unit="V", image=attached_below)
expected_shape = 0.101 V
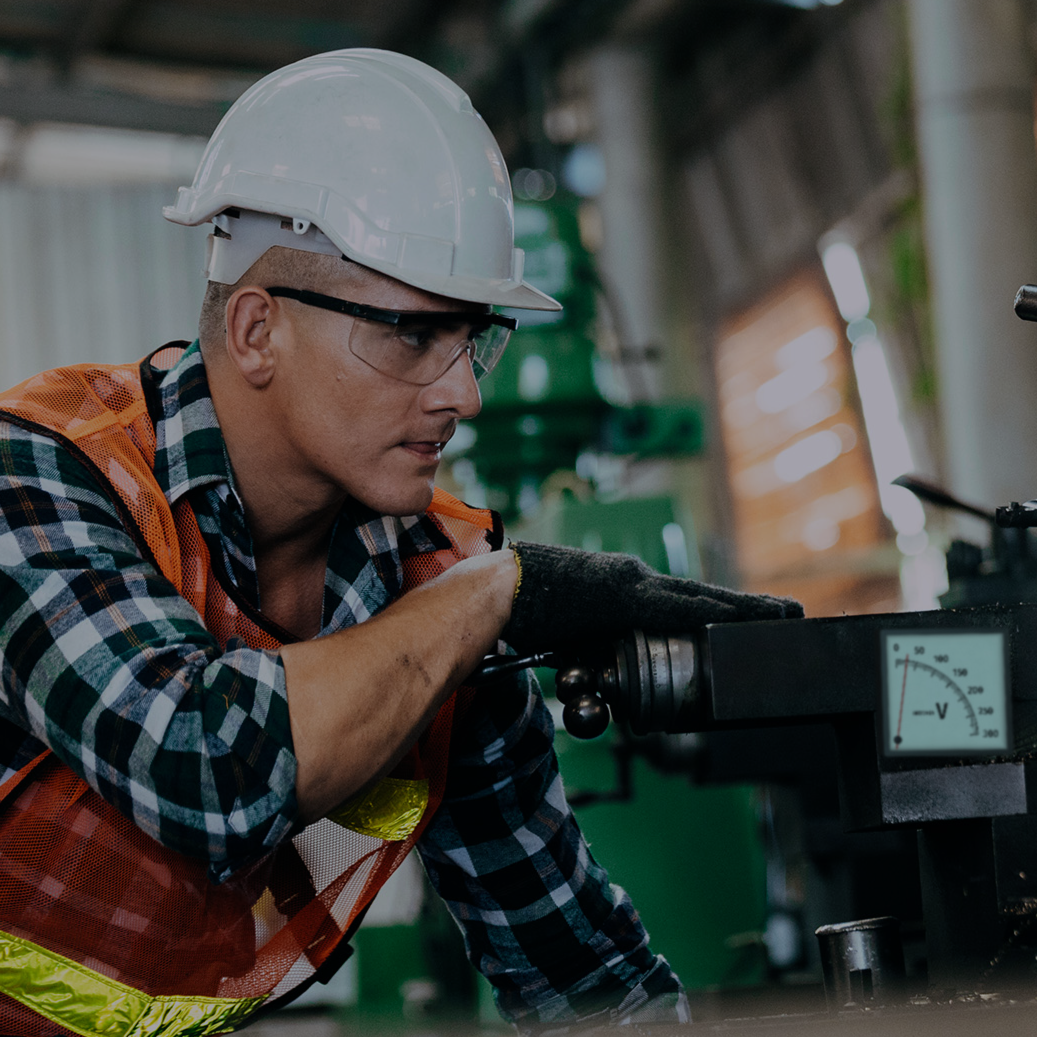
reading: 25 V
